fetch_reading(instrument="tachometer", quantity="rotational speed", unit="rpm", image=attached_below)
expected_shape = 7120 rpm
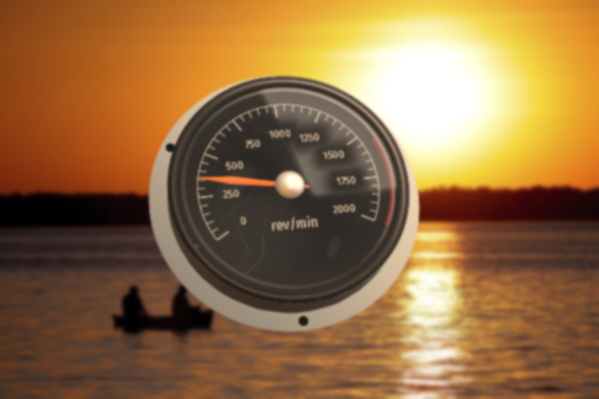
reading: 350 rpm
